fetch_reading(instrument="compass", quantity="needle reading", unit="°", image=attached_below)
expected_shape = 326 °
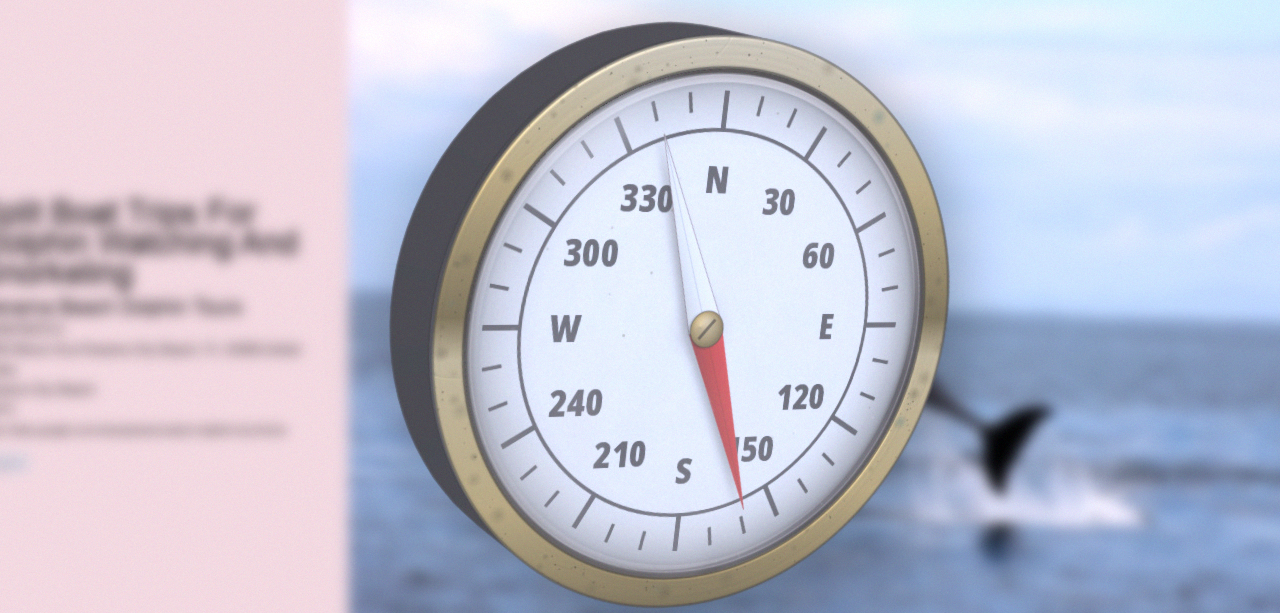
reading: 160 °
